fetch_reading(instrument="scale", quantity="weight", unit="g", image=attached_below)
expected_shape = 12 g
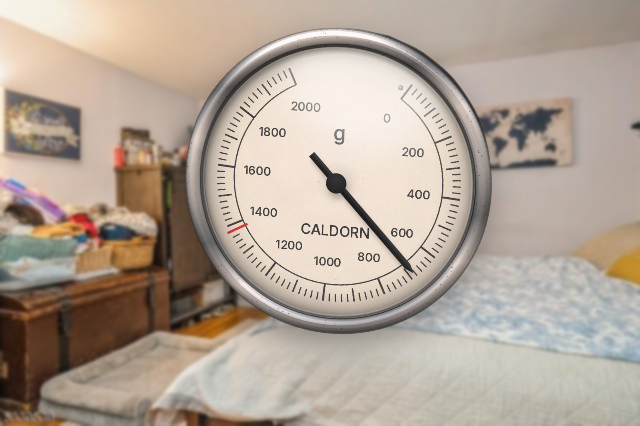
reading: 680 g
